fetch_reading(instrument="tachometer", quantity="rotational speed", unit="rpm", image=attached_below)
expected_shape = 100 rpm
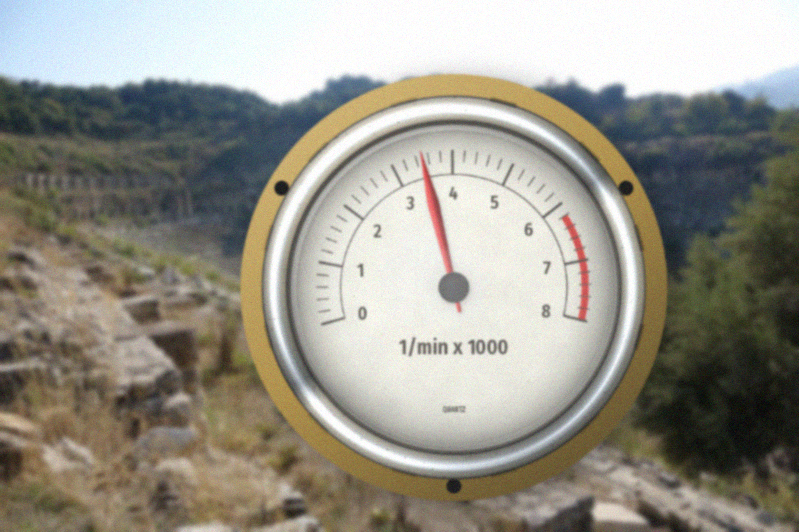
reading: 3500 rpm
